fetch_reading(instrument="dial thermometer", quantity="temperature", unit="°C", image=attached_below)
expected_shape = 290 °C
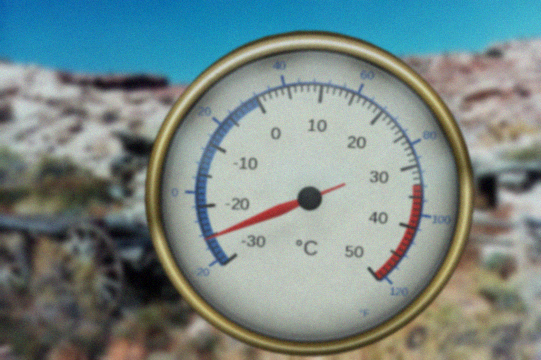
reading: -25 °C
